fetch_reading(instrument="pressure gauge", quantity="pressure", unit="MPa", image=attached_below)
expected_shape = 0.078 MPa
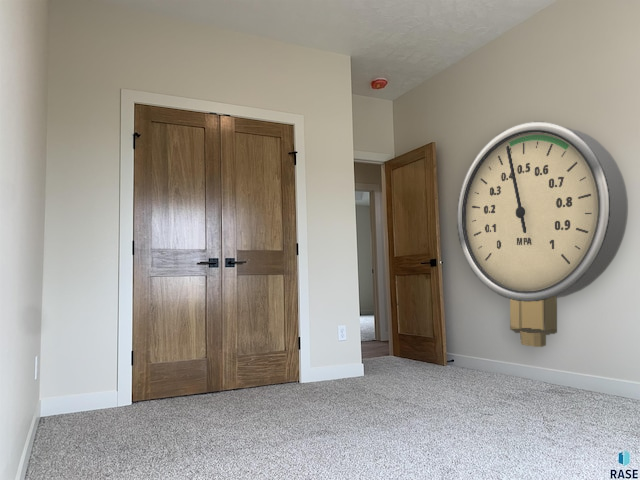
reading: 0.45 MPa
